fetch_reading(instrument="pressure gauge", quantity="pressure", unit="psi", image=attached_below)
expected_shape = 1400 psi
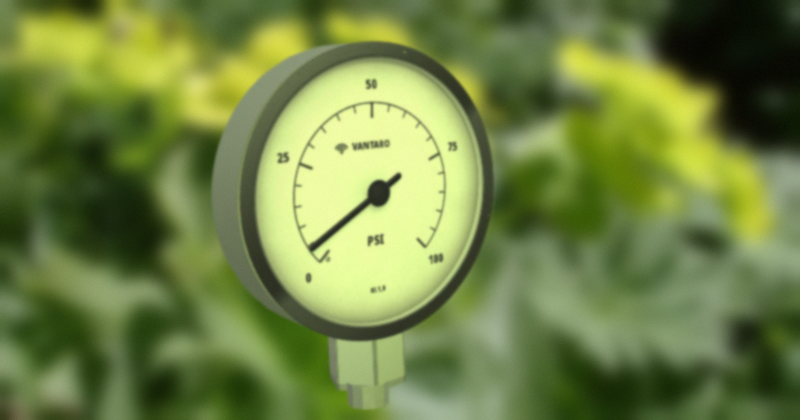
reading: 5 psi
